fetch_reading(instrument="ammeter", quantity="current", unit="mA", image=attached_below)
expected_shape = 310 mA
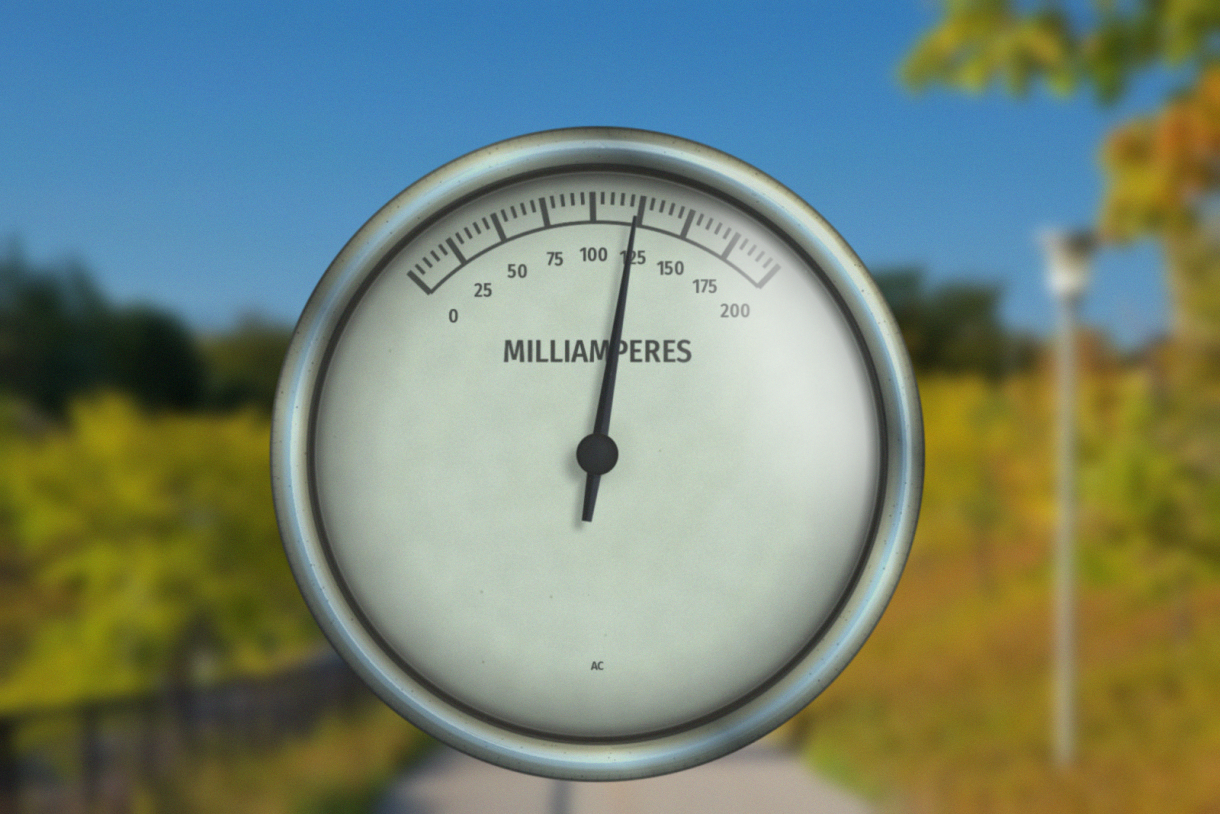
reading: 122.5 mA
